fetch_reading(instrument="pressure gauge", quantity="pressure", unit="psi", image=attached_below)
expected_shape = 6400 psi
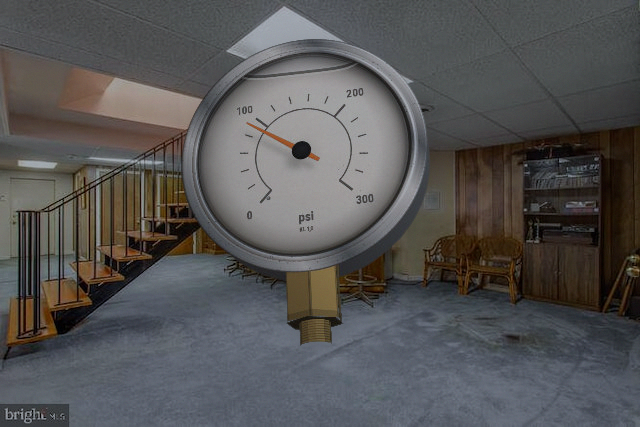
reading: 90 psi
